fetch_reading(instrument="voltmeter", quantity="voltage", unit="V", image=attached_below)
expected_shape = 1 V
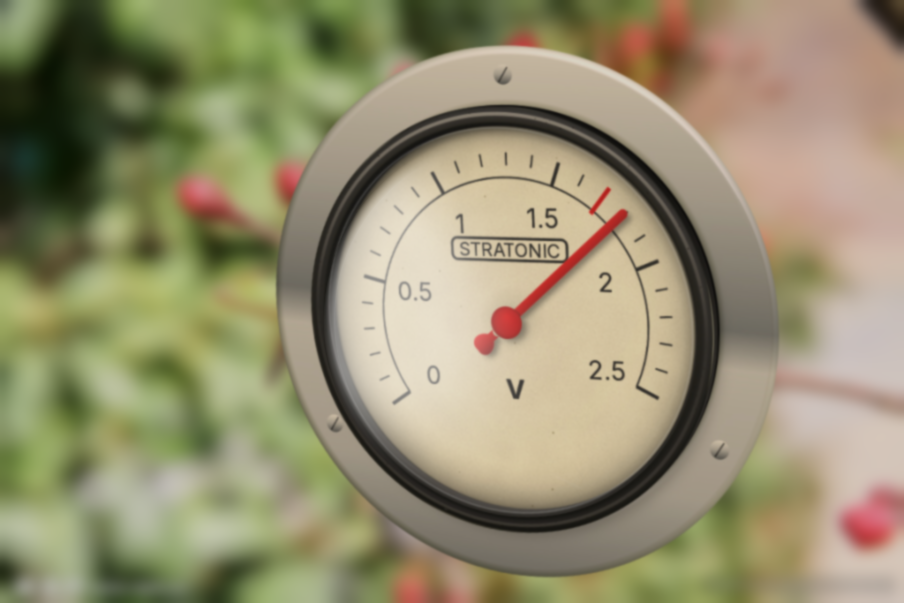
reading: 1.8 V
